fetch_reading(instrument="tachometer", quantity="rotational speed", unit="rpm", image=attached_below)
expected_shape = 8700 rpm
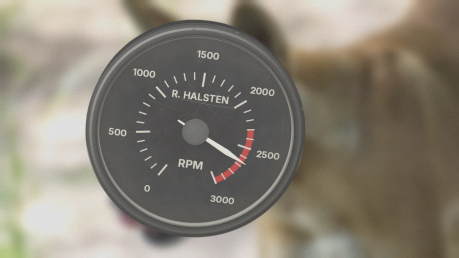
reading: 2650 rpm
